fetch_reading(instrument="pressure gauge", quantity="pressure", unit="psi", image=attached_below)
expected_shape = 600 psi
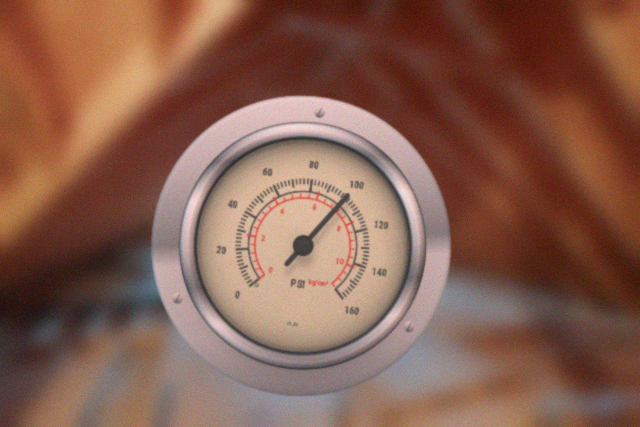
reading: 100 psi
